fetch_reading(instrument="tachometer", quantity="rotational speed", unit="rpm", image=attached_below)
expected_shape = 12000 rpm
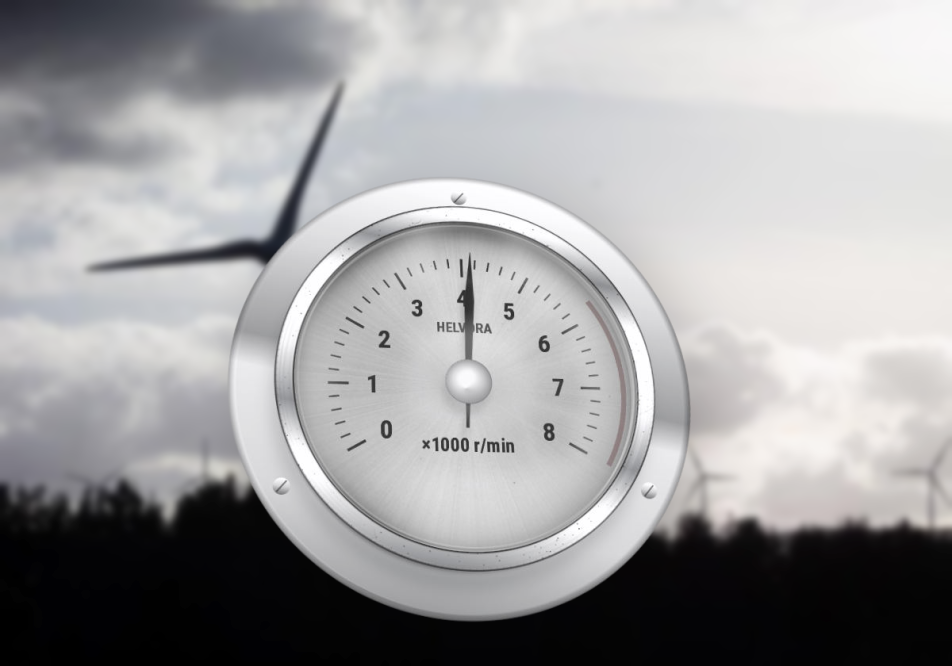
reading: 4100 rpm
